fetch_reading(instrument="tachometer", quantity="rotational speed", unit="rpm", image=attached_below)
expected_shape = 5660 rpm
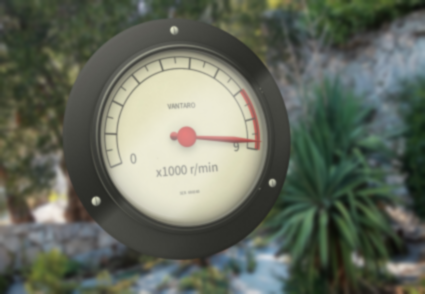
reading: 8750 rpm
